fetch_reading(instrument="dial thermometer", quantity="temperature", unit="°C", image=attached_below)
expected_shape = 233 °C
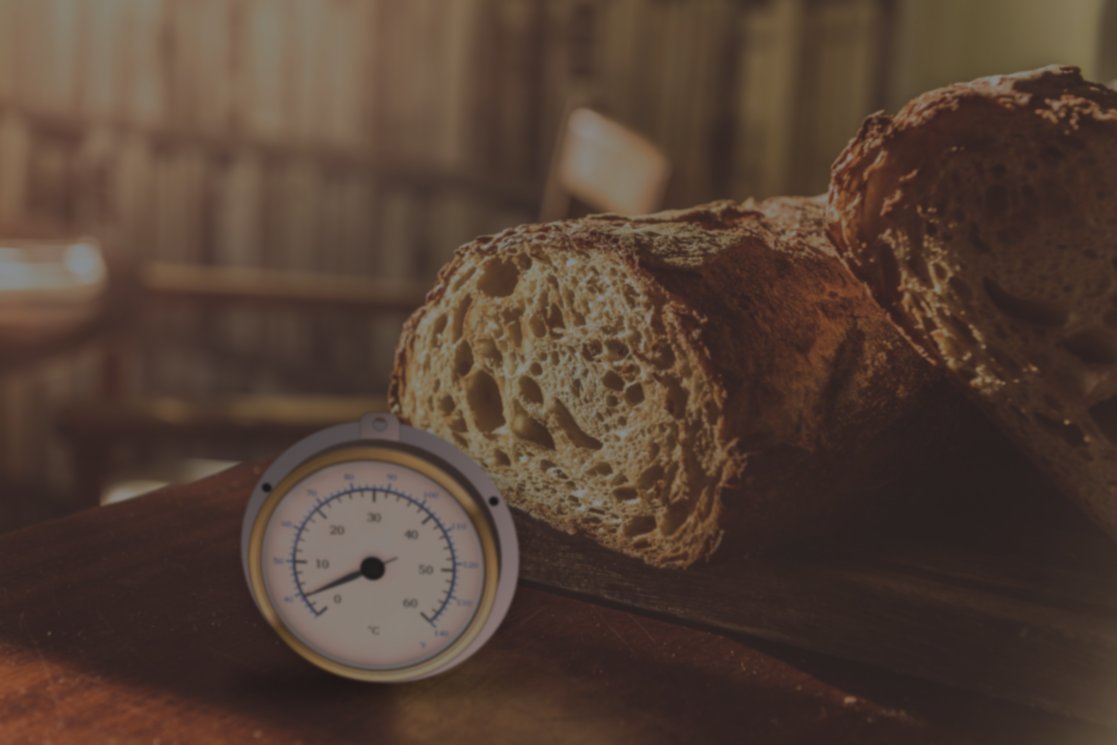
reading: 4 °C
